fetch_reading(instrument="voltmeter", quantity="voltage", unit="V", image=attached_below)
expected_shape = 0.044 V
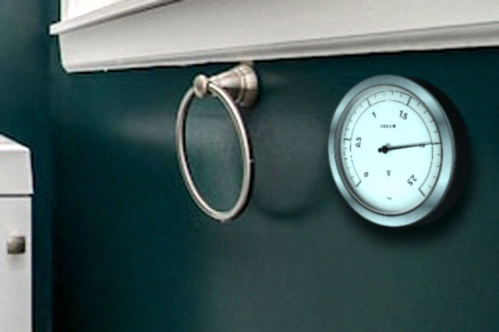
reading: 2 V
